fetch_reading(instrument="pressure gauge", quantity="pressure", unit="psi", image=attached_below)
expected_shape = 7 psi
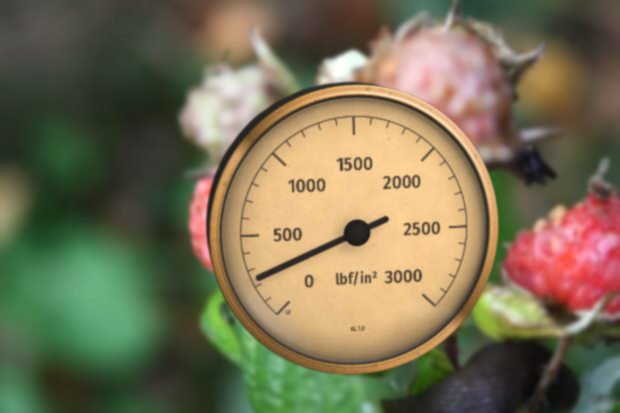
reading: 250 psi
